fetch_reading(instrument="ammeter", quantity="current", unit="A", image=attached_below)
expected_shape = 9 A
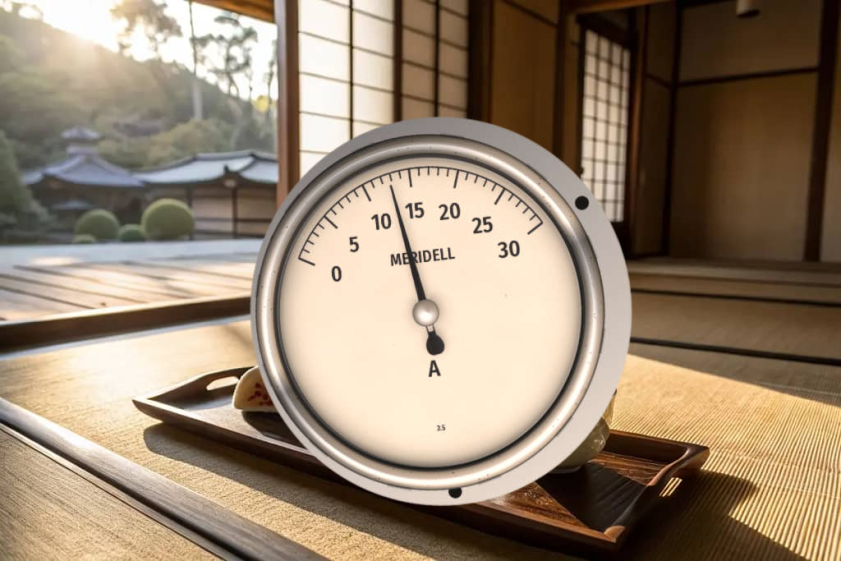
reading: 13 A
